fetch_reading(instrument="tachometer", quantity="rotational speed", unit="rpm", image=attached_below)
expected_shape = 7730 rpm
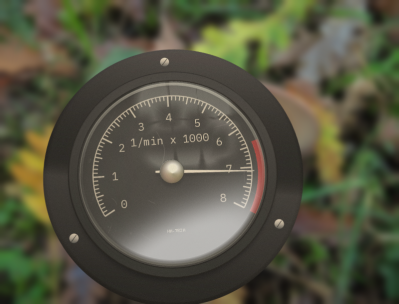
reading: 7100 rpm
